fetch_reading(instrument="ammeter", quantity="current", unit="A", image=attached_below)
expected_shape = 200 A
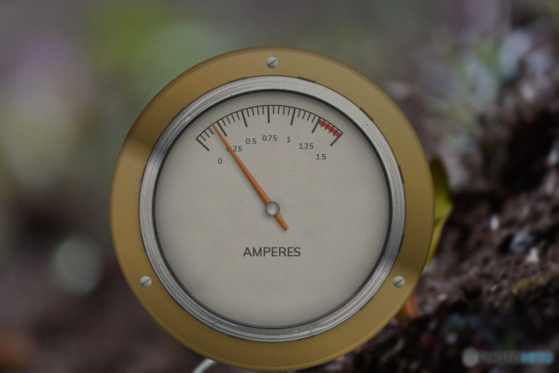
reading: 0.2 A
